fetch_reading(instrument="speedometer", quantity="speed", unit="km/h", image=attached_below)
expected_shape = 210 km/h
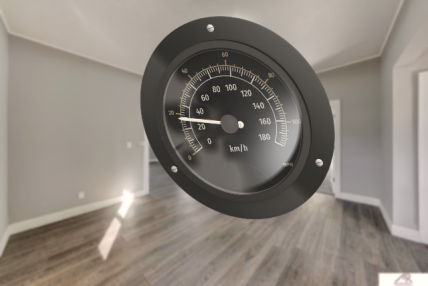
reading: 30 km/h
